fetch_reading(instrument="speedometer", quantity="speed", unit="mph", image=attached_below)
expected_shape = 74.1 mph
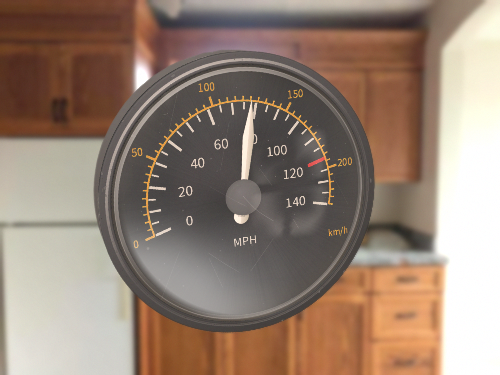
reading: 77.5 mph
